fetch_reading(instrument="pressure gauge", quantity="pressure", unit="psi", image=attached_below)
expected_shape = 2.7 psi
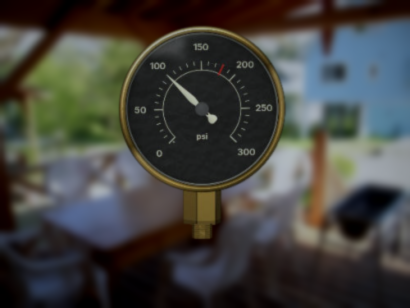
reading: 100 psi
